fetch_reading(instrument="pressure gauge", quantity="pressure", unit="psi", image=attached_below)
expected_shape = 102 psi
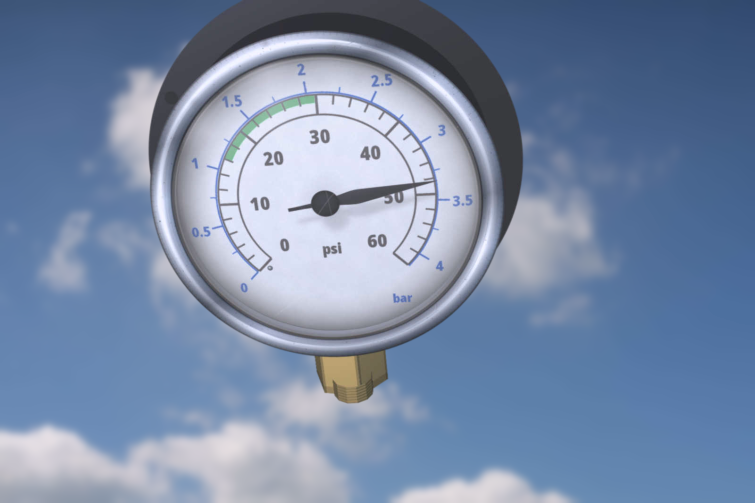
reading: 48 psi
